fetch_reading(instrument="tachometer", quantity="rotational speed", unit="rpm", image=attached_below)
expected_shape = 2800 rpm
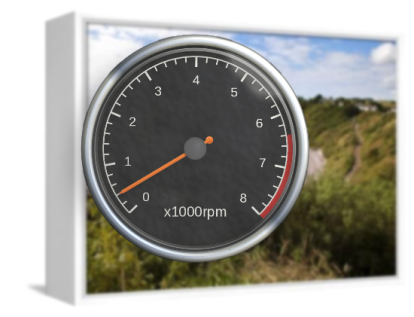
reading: 400 rpm
